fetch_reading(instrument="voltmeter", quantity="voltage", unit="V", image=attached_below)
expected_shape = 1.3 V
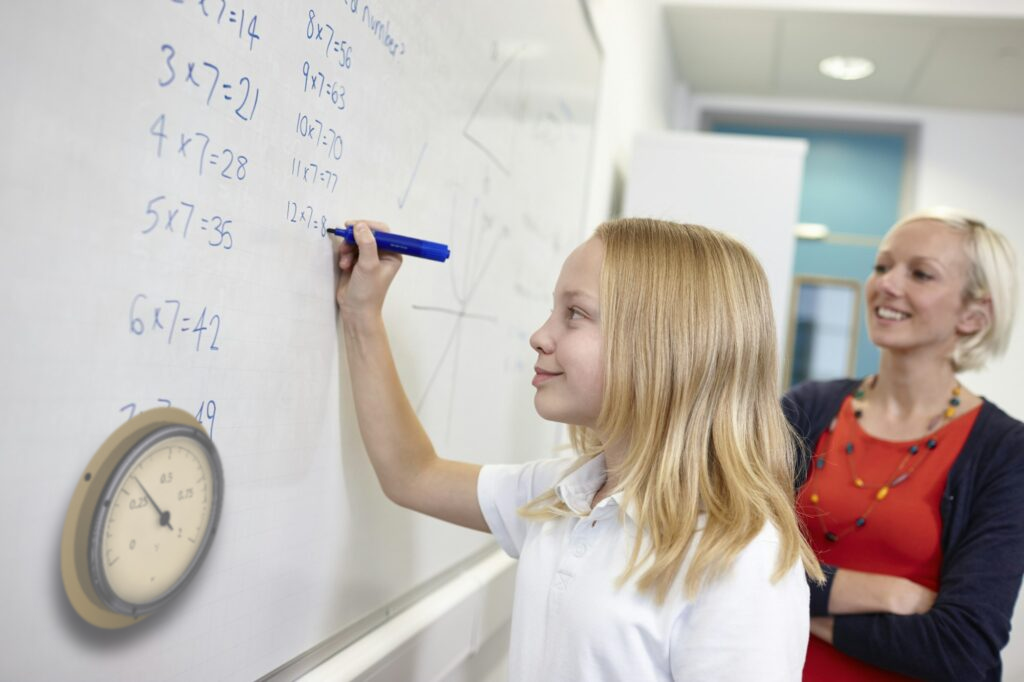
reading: 0.3 V
